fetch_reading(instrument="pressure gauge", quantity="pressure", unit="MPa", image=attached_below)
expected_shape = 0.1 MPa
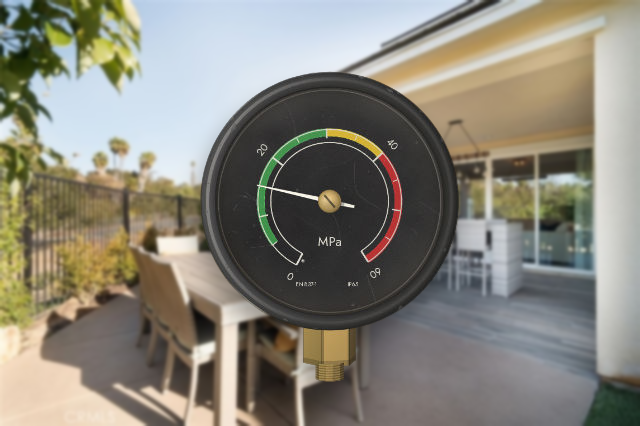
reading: 15 MPa
